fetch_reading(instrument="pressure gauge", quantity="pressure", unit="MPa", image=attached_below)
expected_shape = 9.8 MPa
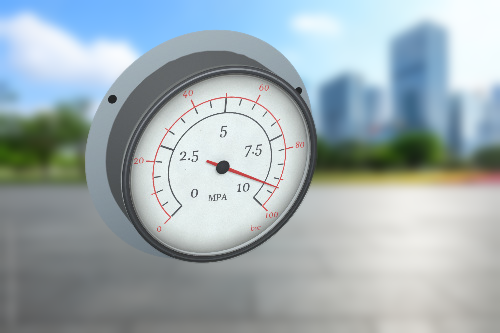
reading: 9.25 MPa
